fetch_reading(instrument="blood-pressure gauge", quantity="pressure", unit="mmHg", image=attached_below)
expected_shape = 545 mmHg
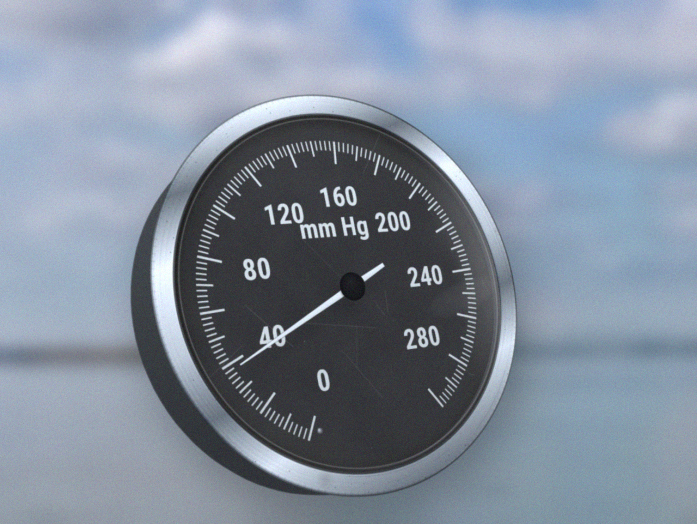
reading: 38 mmHg
